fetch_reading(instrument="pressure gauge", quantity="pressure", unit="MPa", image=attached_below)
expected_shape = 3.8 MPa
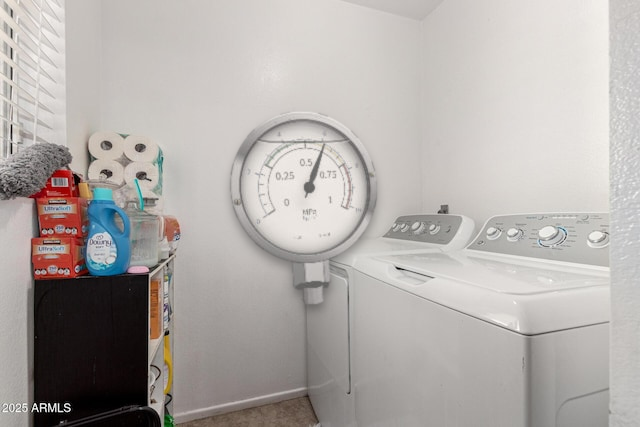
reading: 0.6 MPa
